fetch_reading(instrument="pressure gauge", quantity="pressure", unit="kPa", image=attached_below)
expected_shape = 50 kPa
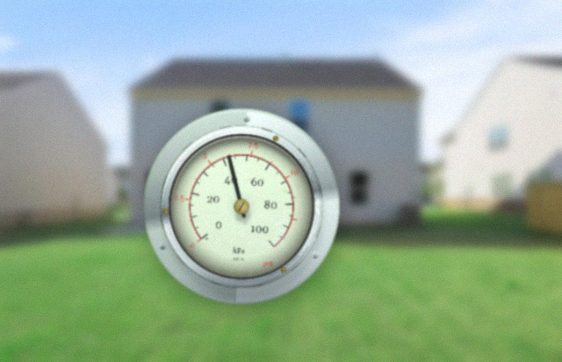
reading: 42.5 kPa
